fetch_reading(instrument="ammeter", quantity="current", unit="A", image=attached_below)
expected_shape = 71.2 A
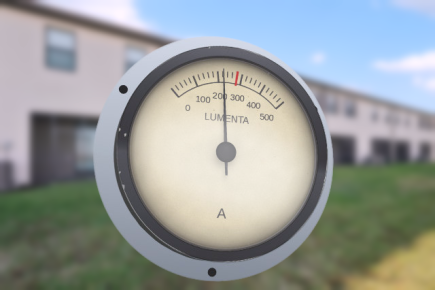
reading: 220 A
